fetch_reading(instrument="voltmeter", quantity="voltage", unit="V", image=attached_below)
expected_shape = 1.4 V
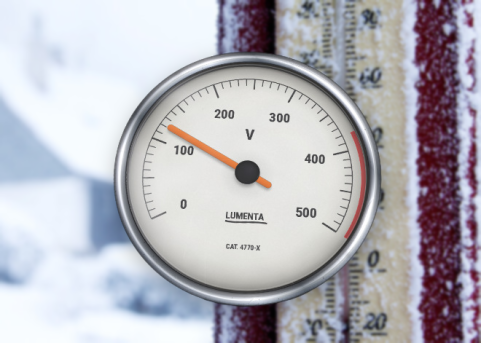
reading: 120 V
